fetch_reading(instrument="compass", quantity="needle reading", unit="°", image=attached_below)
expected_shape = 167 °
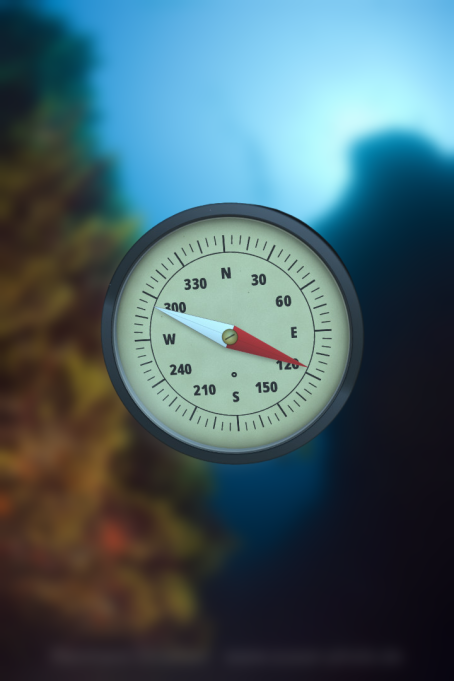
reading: 115 °
